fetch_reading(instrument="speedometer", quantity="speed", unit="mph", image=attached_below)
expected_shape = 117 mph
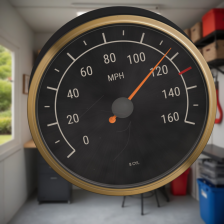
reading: 115 mph
